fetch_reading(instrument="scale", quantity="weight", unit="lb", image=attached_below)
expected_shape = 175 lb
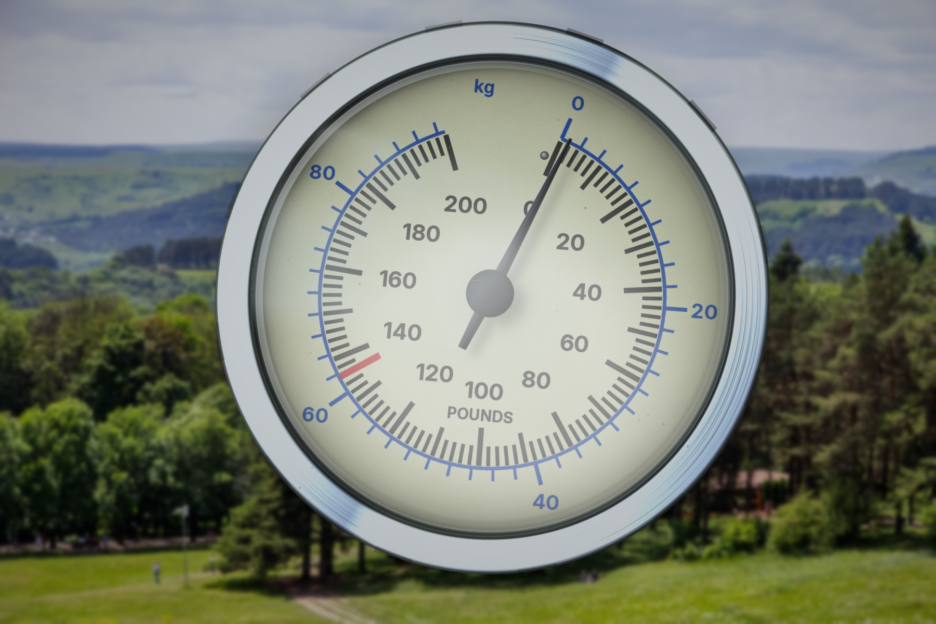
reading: 2 lb
